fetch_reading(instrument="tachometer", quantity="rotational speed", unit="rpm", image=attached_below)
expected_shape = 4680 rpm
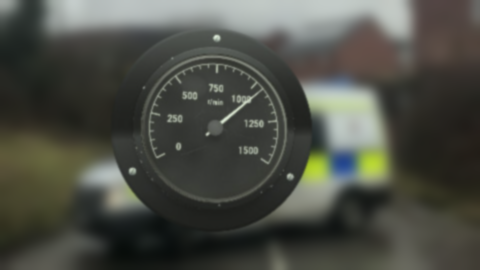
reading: 1050 rpm
